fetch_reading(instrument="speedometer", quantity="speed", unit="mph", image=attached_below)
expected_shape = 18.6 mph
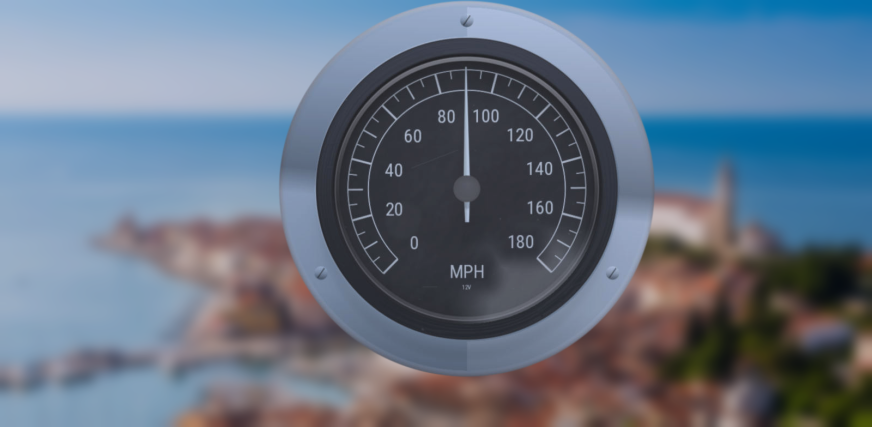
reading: 90 mph
